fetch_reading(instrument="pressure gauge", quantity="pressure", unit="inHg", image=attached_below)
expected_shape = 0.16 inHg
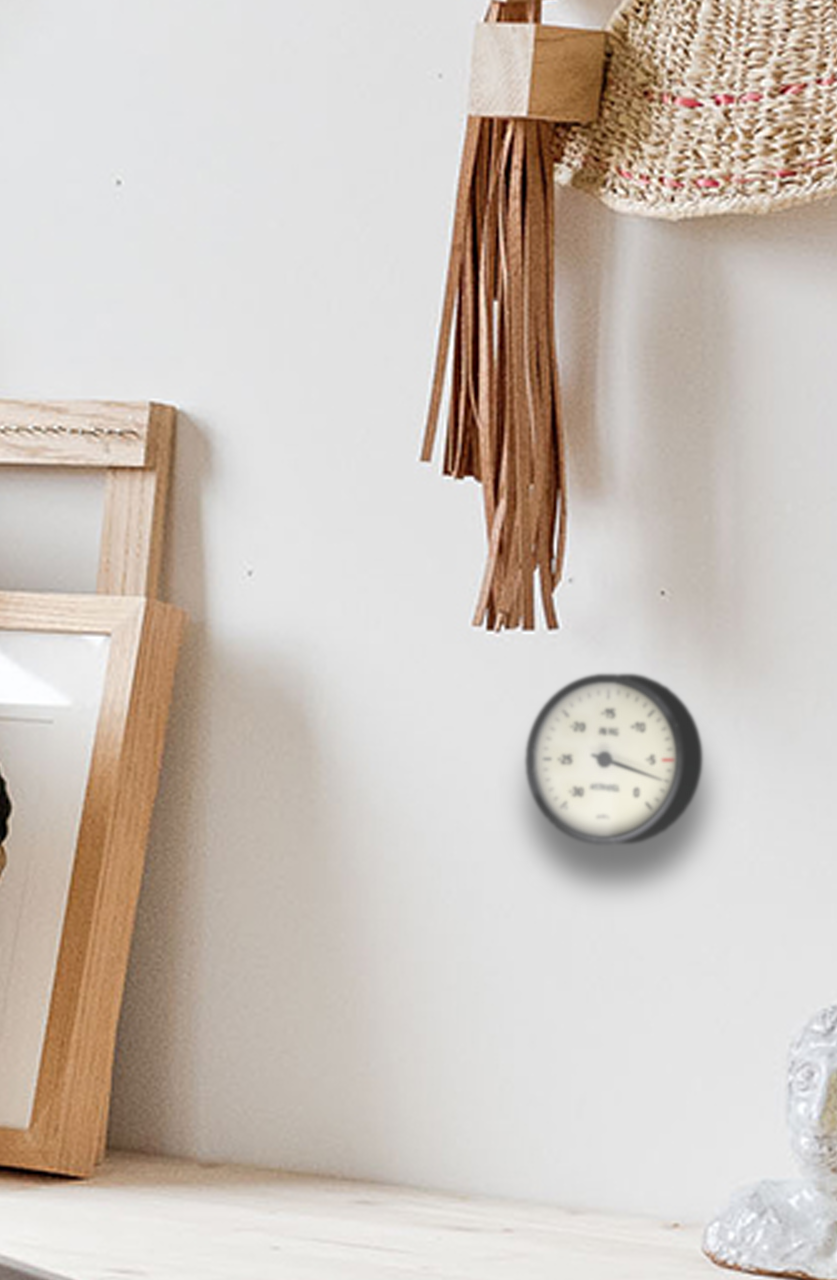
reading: -3 inHg
